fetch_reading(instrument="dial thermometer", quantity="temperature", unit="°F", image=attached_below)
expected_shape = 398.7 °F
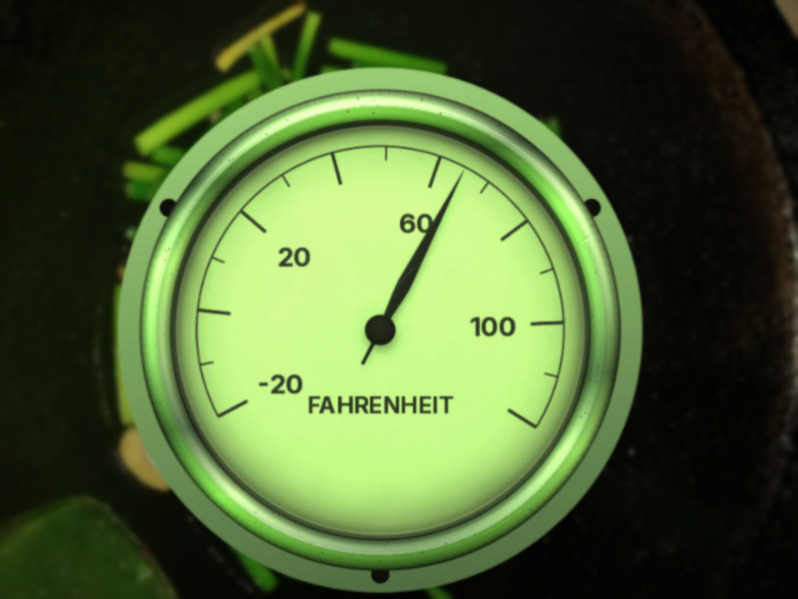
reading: 65 °F
